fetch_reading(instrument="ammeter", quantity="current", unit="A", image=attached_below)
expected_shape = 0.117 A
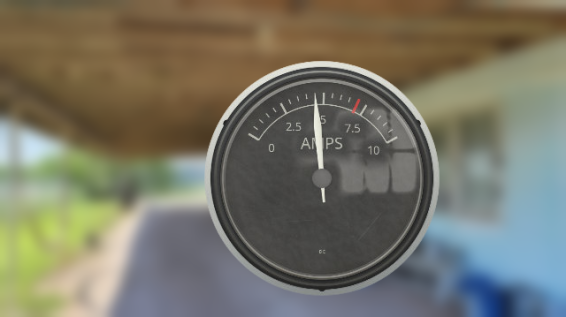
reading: 4.5 A
